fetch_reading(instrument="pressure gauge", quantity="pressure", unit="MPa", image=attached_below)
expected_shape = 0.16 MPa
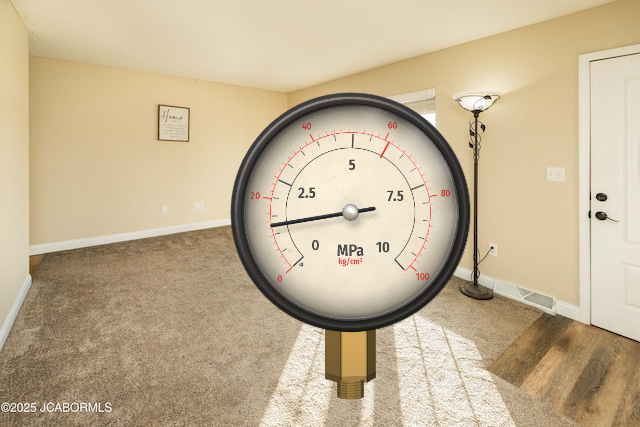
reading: 1.25 MPa
